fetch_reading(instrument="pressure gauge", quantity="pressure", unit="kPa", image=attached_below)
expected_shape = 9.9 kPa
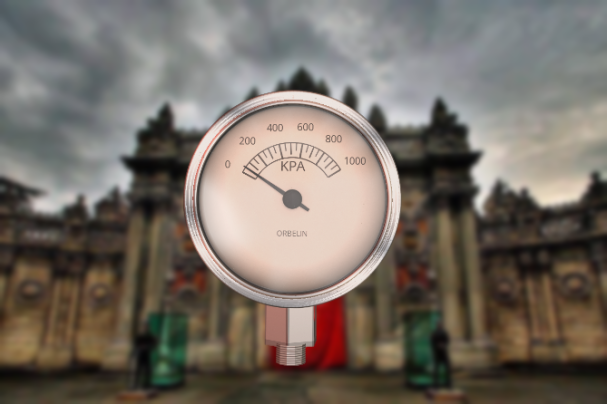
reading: 50 kPa
